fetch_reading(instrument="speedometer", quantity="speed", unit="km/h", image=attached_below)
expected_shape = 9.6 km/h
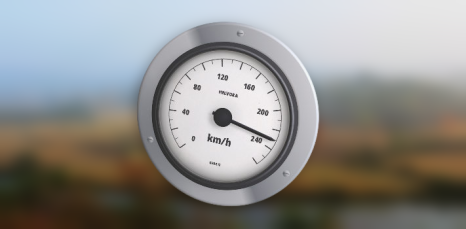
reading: 230 km/h
